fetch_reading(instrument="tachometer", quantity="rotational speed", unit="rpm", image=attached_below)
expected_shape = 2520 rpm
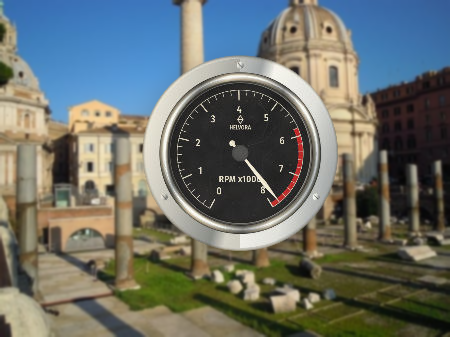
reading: 7800 rpm
